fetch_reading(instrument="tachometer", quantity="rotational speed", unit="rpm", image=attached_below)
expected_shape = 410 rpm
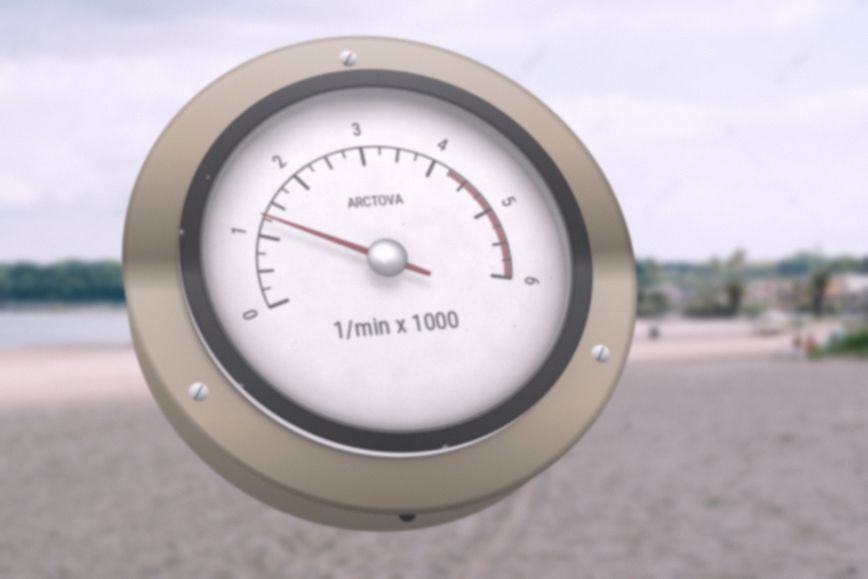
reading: 1250 rpm
